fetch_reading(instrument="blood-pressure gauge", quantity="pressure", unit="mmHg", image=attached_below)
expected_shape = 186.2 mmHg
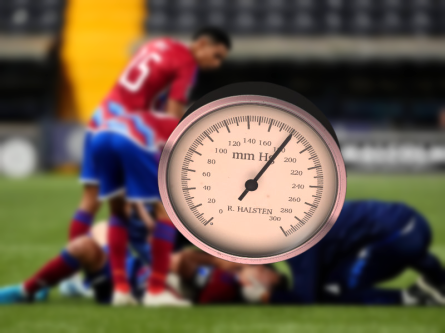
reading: 180 mmHg
